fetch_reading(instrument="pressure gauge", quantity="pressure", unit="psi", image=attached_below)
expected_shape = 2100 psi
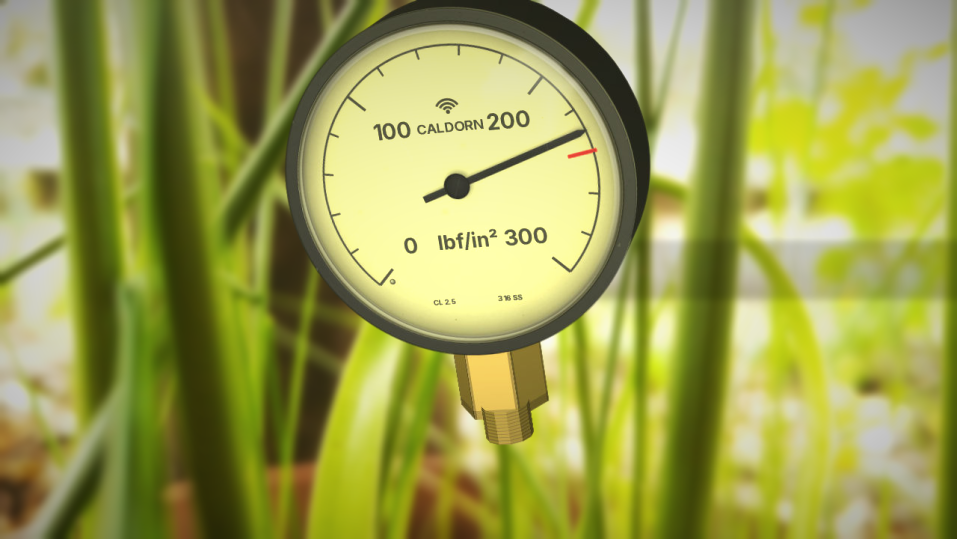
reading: 230 psi
